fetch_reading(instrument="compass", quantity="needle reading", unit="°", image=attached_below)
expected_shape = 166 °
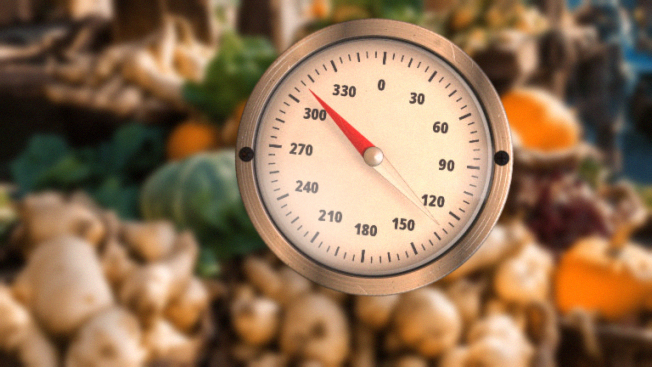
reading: 310 °
